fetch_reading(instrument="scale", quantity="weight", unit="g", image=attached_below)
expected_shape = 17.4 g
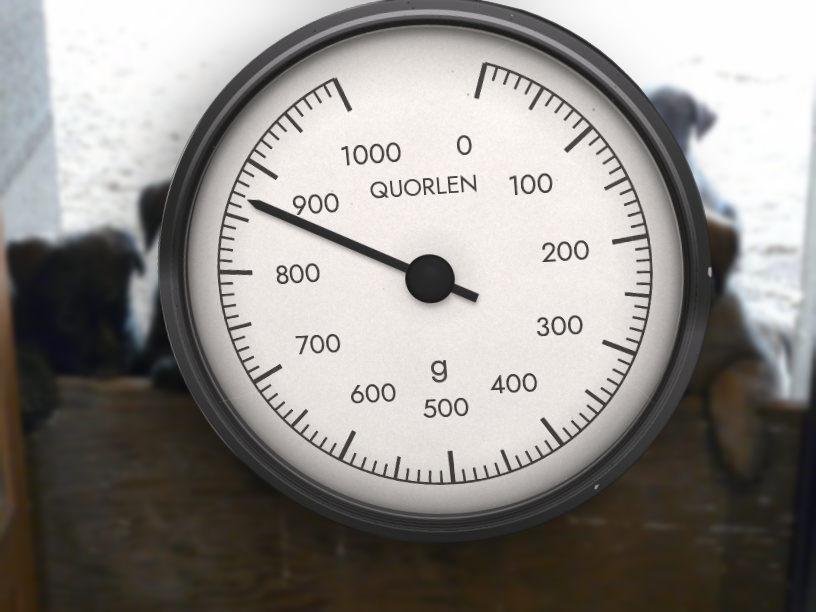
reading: 870 g
